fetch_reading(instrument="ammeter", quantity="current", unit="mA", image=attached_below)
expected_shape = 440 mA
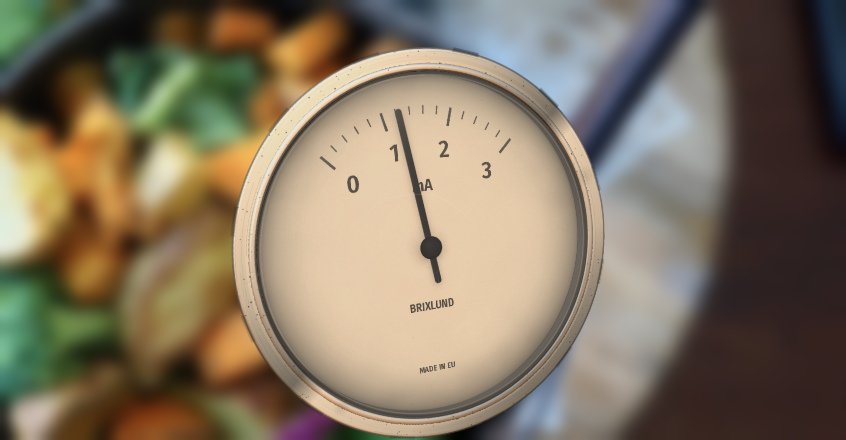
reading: 1.2 mA
